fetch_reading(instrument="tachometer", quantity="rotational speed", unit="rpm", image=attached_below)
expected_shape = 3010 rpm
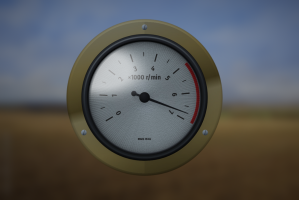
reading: 6750 rpm
